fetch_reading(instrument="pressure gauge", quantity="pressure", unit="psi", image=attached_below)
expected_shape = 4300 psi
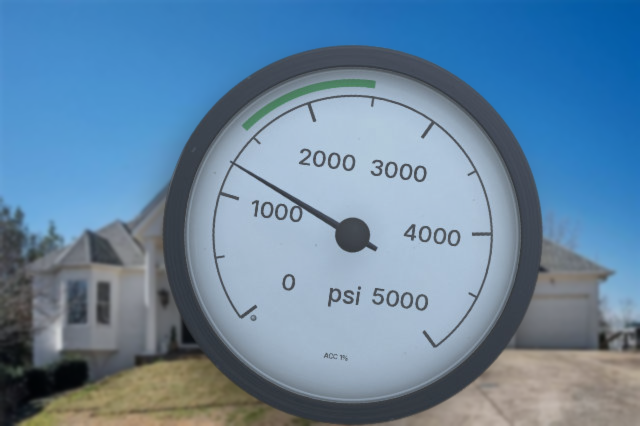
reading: 1250 psi
